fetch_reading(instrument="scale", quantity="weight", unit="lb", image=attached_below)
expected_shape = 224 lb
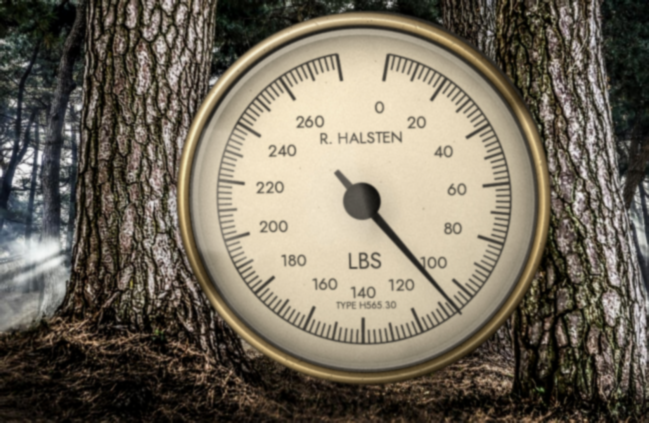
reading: 106 lb
